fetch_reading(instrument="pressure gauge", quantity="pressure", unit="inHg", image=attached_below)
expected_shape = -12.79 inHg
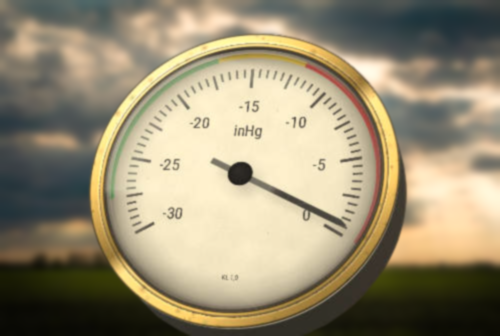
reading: -0.5 inHg
